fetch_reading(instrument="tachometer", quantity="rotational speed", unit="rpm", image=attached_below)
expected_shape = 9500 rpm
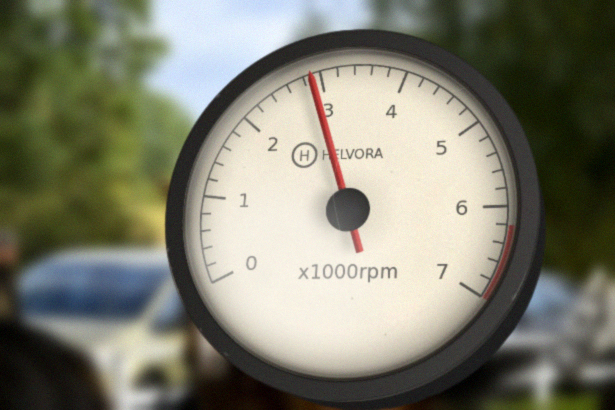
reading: 2900 rpm
